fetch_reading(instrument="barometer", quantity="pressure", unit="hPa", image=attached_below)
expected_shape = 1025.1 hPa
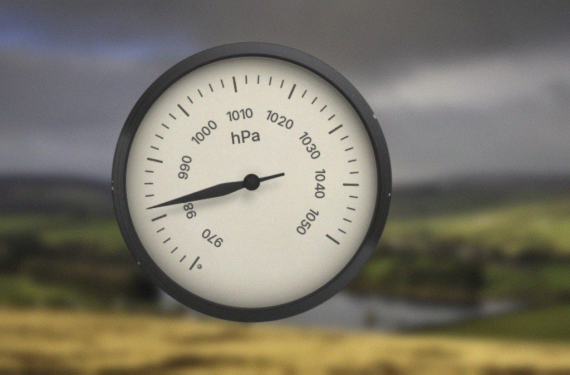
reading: 982 hPa
